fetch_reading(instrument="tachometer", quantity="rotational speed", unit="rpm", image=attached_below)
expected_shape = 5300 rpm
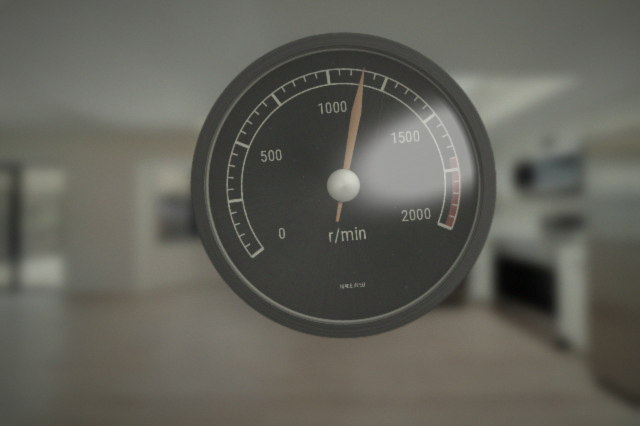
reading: 1150 rpm
